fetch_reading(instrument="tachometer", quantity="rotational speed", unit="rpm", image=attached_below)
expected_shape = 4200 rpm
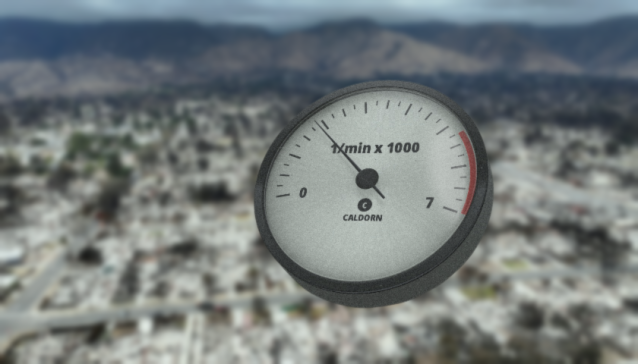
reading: 1875 rpm
